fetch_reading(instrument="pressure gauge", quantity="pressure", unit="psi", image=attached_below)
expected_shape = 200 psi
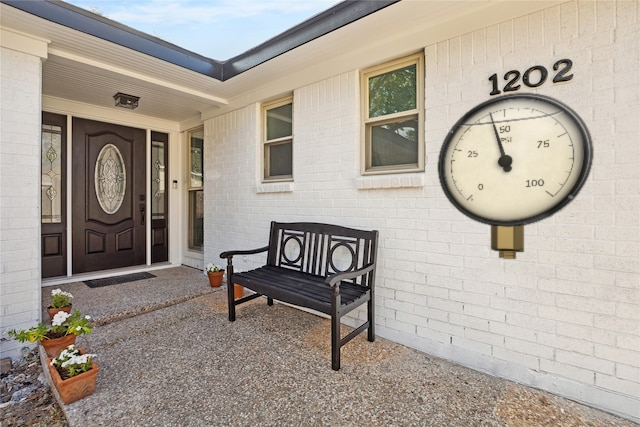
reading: 45 psi
